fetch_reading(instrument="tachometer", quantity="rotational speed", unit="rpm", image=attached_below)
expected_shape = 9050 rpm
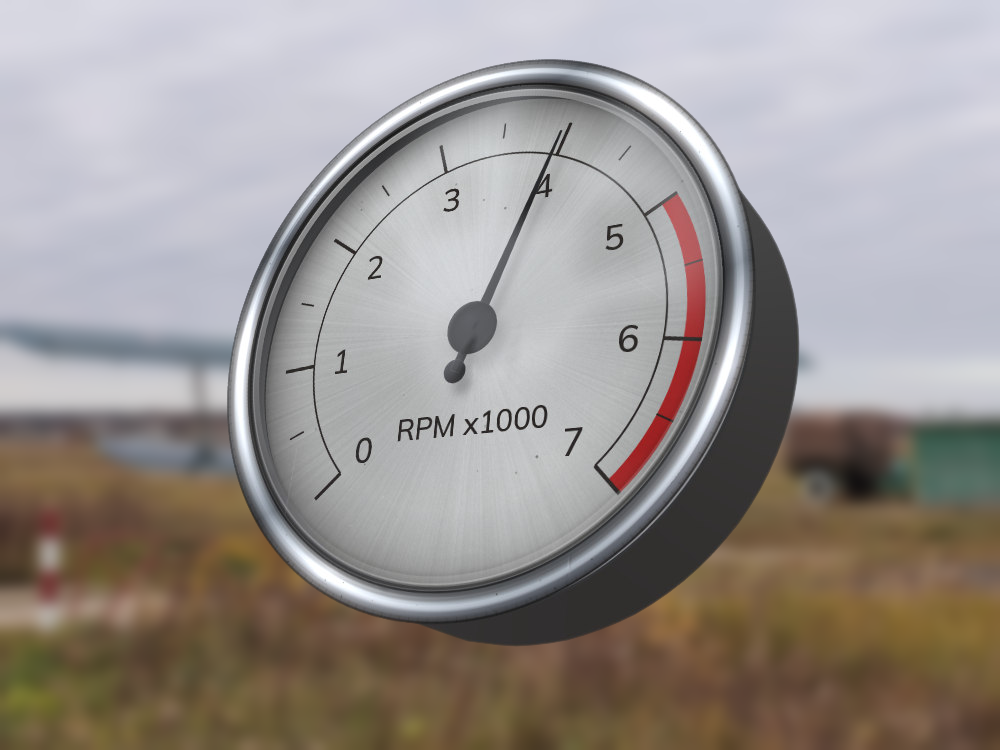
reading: 4000 rpm
